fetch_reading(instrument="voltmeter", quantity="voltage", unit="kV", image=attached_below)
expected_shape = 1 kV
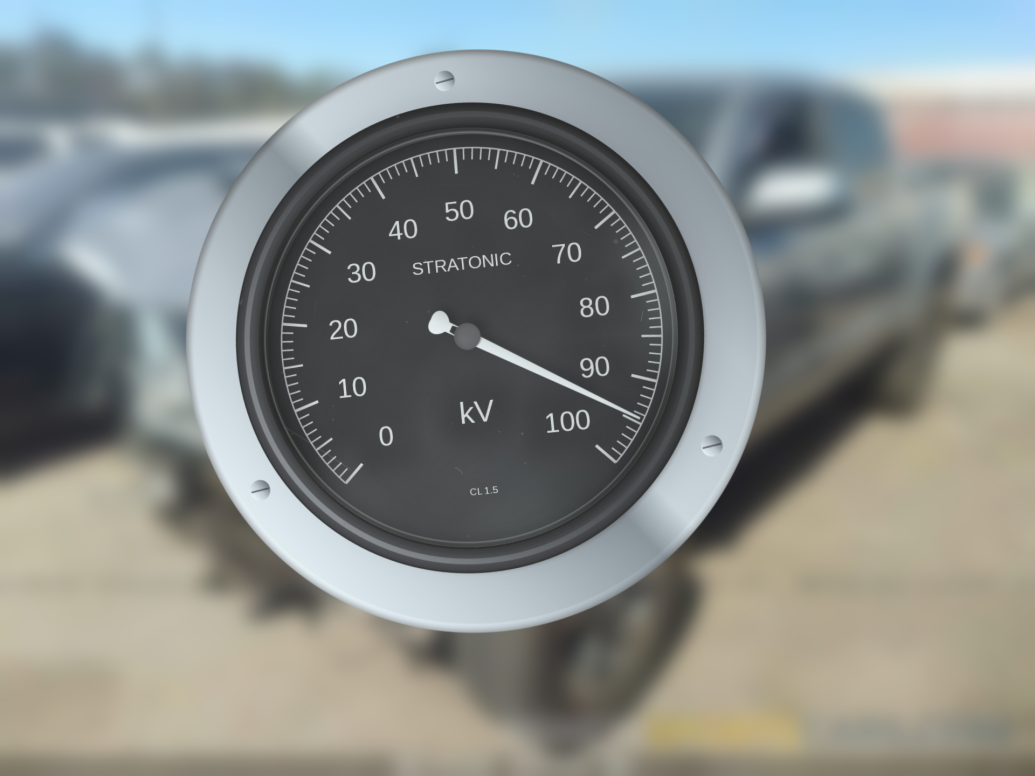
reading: 94.5 kV
